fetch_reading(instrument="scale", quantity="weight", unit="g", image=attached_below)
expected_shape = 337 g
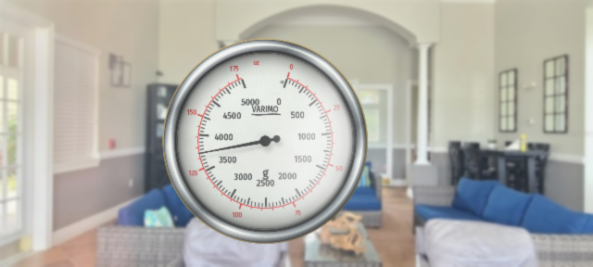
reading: 3750 g
